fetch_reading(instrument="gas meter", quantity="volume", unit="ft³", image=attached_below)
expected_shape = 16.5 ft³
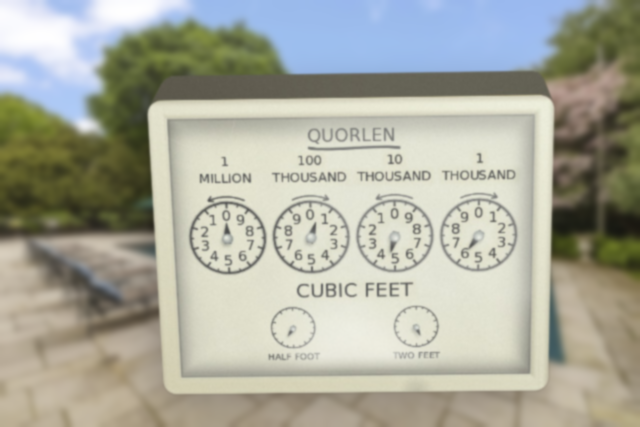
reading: 4600 ft³
